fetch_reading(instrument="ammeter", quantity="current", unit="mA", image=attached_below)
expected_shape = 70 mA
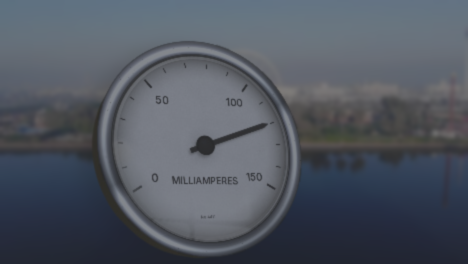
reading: 120 mA
